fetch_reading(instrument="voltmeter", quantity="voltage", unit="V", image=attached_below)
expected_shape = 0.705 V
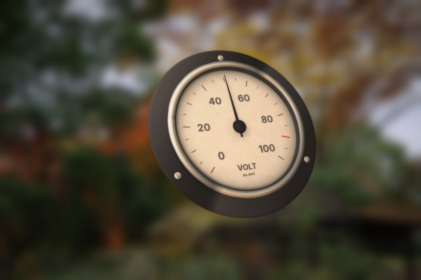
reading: 50 V
